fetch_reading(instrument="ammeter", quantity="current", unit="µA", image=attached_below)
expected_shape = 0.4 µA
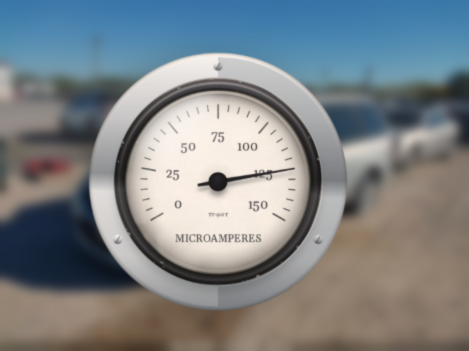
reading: 125 µA
